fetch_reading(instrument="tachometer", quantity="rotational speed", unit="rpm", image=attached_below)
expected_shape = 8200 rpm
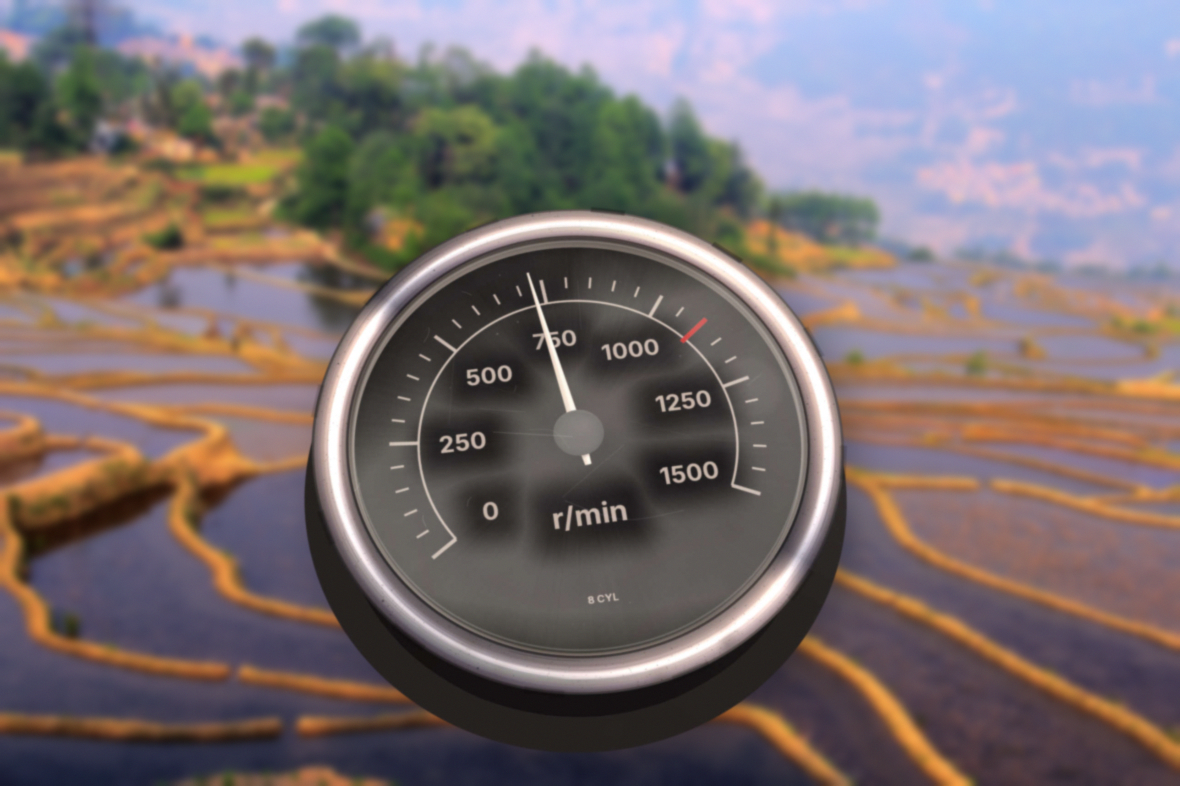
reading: 725 rpm
